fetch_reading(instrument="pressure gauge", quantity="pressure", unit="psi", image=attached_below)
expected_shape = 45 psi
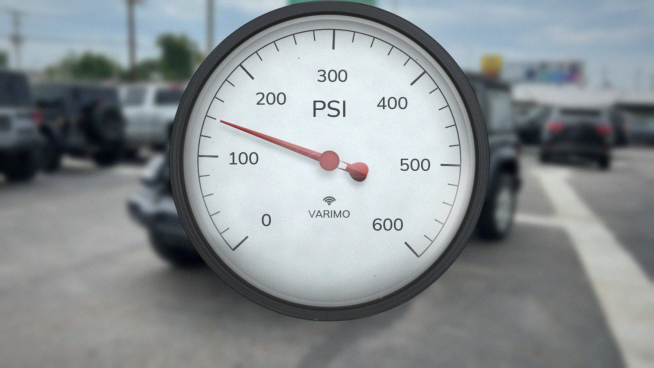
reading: 140 psi
